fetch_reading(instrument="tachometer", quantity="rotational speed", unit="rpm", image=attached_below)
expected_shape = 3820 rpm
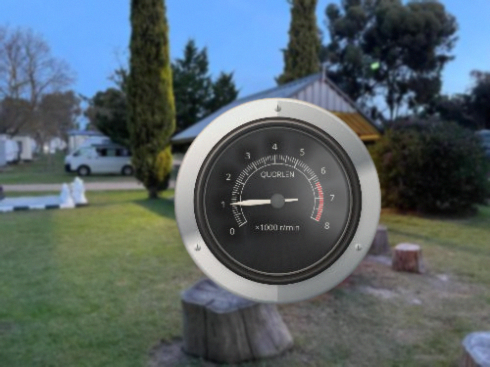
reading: 1000 rpm
